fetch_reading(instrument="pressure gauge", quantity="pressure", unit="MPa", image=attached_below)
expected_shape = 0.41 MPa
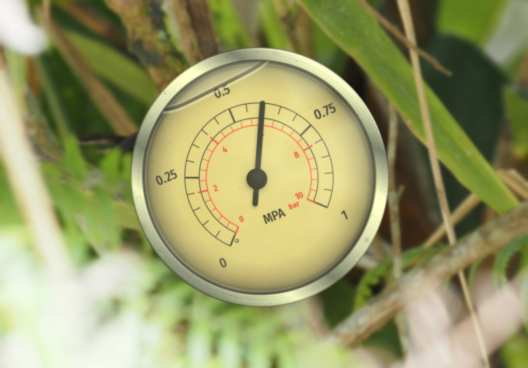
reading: 0.6 MPa
